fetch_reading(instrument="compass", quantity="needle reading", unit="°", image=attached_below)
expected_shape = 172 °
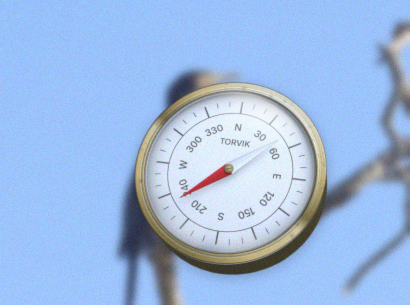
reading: 230 °
